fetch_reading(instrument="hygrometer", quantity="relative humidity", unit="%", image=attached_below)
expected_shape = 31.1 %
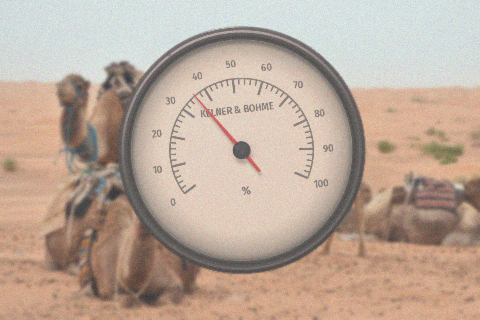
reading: 36 %
